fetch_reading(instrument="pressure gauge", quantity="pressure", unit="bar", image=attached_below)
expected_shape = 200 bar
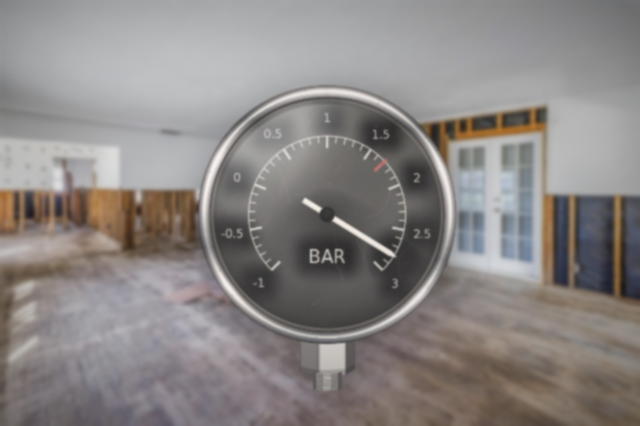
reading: 2.8 bar
